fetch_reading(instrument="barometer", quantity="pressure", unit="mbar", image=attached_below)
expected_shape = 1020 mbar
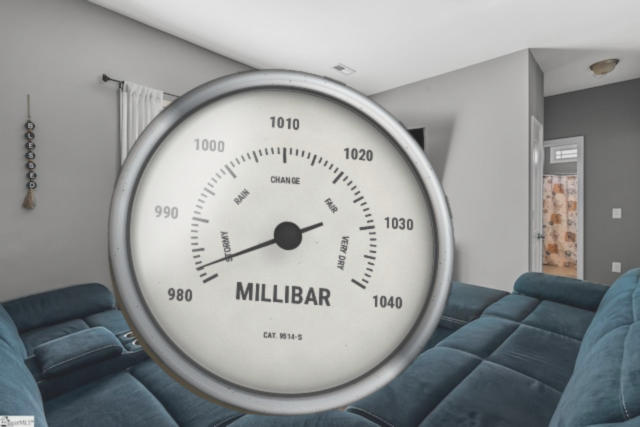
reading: 982 mbar
